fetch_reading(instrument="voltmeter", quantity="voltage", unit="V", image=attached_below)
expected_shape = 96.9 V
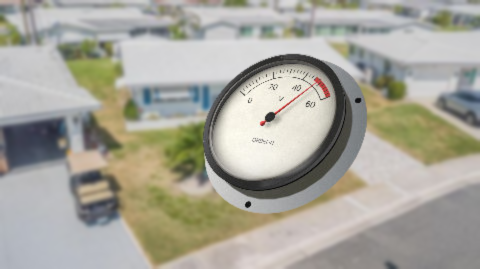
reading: 50 V
